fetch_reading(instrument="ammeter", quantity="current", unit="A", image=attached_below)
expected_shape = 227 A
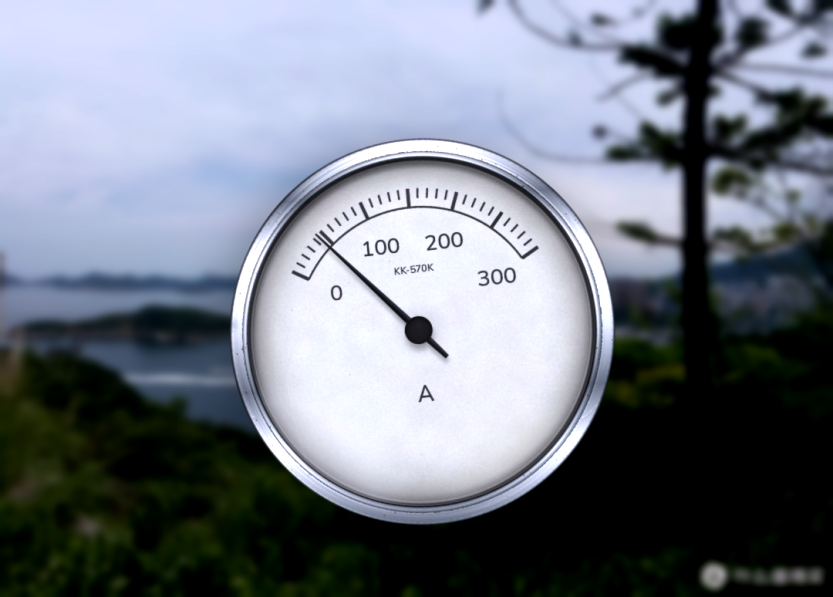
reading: 45 A
